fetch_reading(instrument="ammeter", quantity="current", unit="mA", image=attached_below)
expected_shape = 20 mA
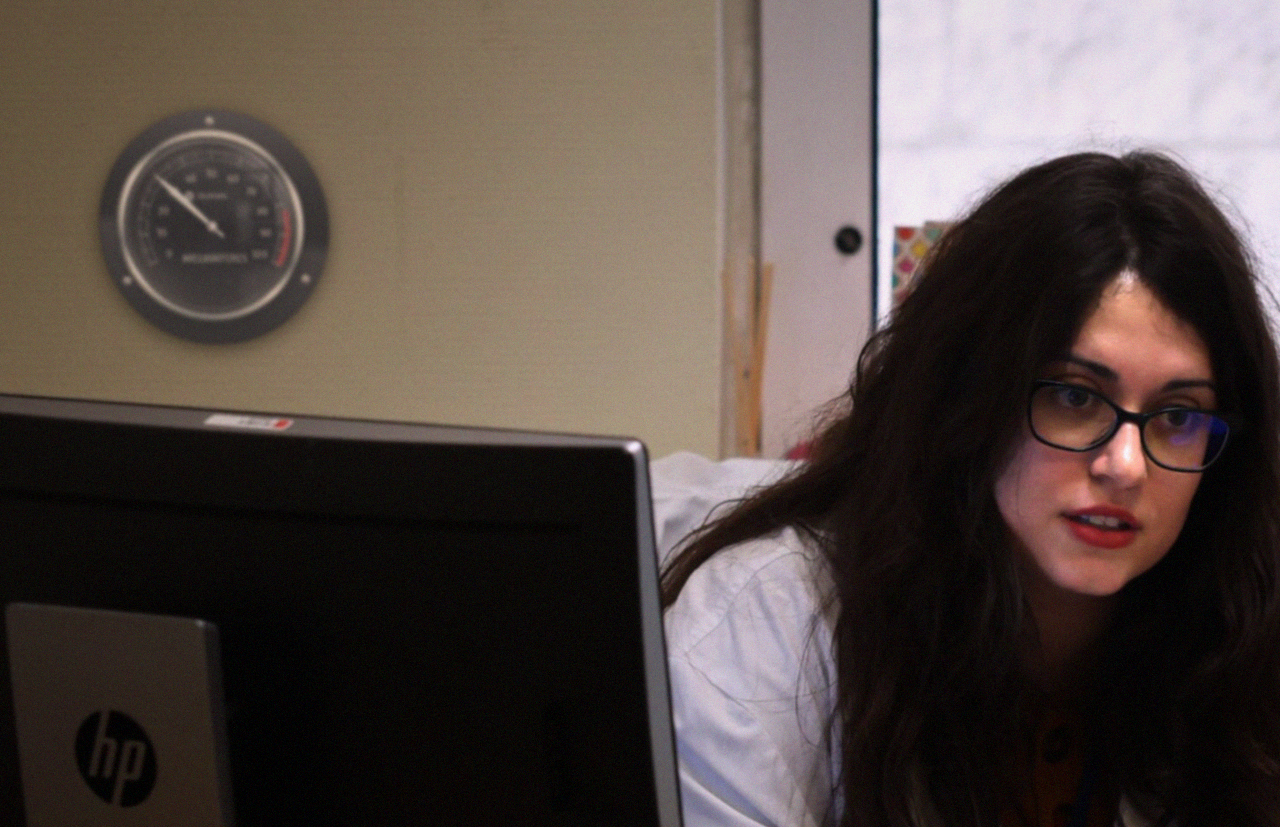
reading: 30 mA
